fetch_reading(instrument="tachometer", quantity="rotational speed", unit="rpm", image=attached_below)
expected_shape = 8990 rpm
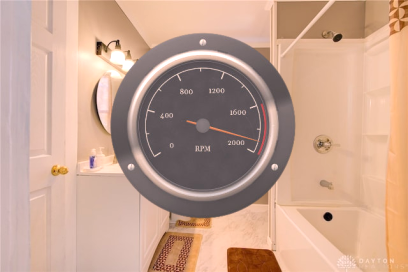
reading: 1900 rpm
